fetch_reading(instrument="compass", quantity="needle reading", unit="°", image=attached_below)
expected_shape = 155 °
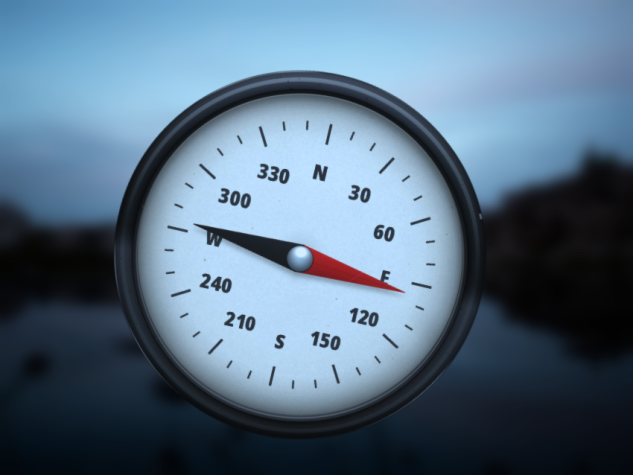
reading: 95 °
